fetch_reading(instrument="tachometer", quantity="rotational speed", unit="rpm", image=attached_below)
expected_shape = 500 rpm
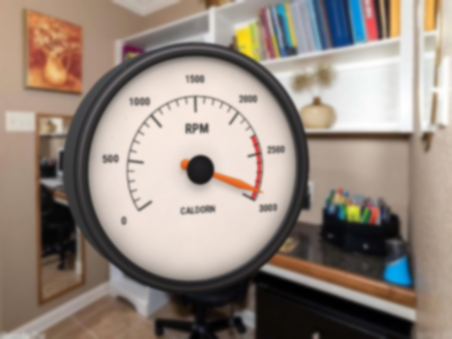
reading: 2900 rpm
